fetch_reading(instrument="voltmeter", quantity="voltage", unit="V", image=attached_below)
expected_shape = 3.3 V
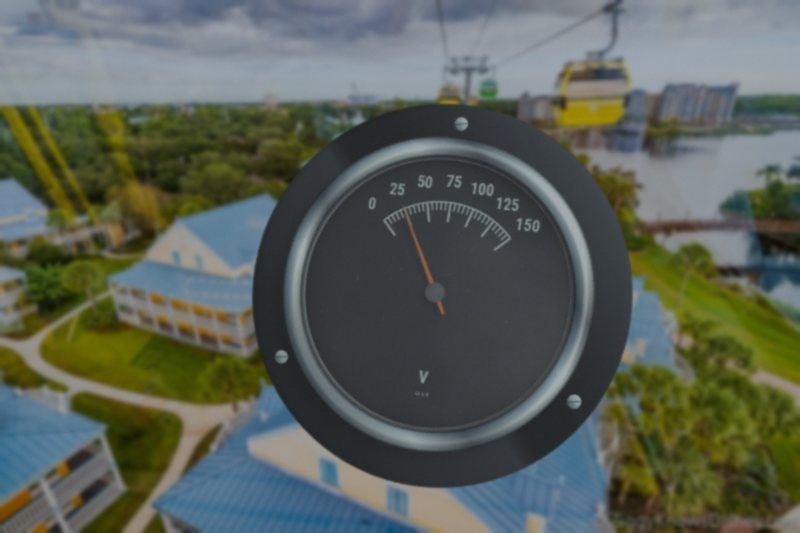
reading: 25 V
